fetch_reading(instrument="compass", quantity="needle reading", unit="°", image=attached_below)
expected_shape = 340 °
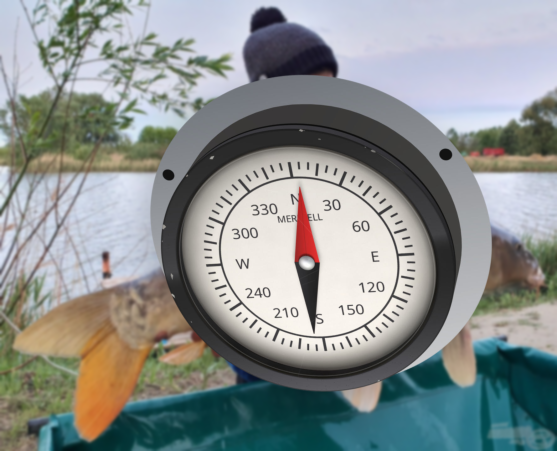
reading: 5 °
